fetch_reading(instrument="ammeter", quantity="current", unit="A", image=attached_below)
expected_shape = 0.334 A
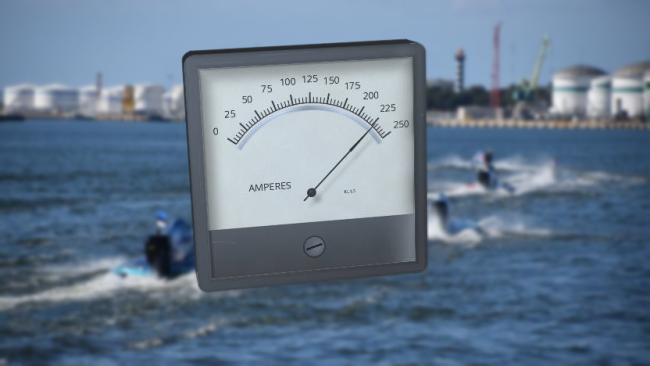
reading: 225 A
